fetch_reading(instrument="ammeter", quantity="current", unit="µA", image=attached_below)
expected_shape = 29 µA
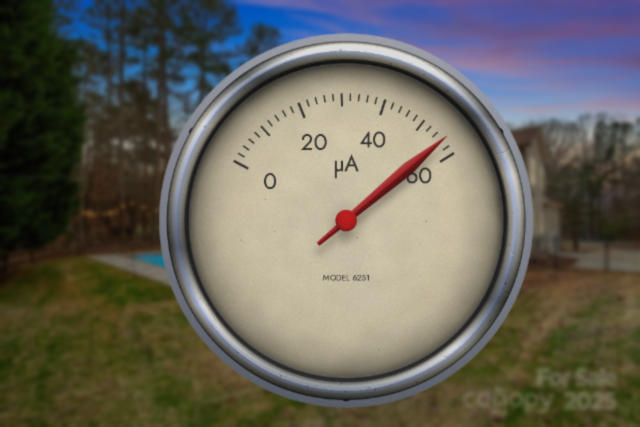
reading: 56 µA
